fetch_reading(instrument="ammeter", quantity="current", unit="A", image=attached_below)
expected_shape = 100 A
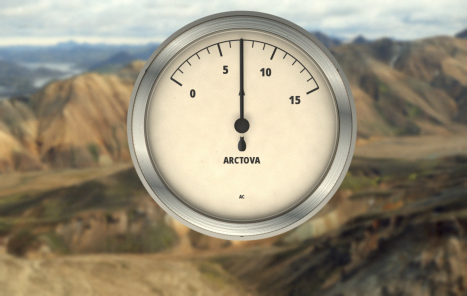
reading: 7 A
